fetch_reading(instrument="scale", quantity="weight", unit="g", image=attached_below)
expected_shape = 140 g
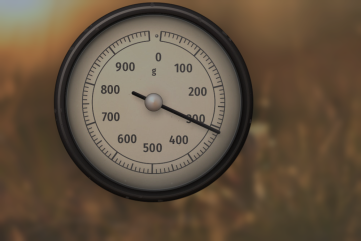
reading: 310 g
